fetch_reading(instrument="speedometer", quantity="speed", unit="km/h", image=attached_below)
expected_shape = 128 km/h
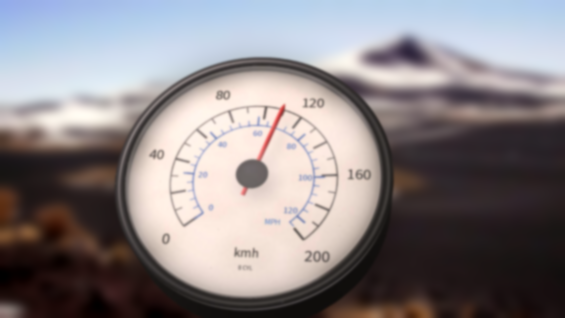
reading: 110 km/h
